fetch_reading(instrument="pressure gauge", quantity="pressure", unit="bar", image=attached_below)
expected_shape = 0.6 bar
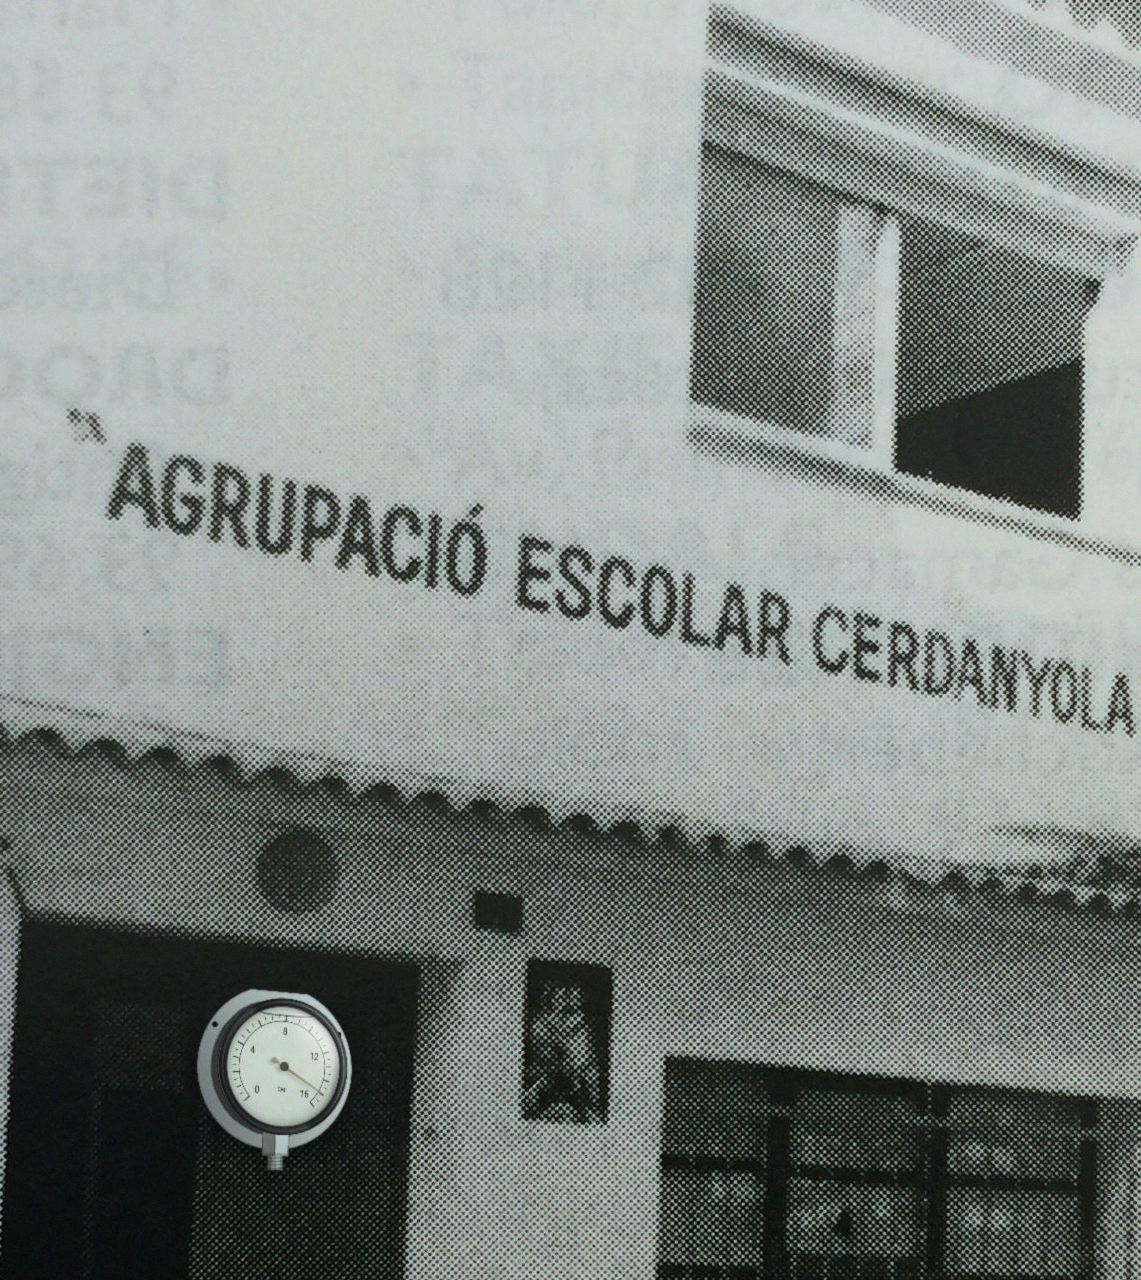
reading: 15 bar
